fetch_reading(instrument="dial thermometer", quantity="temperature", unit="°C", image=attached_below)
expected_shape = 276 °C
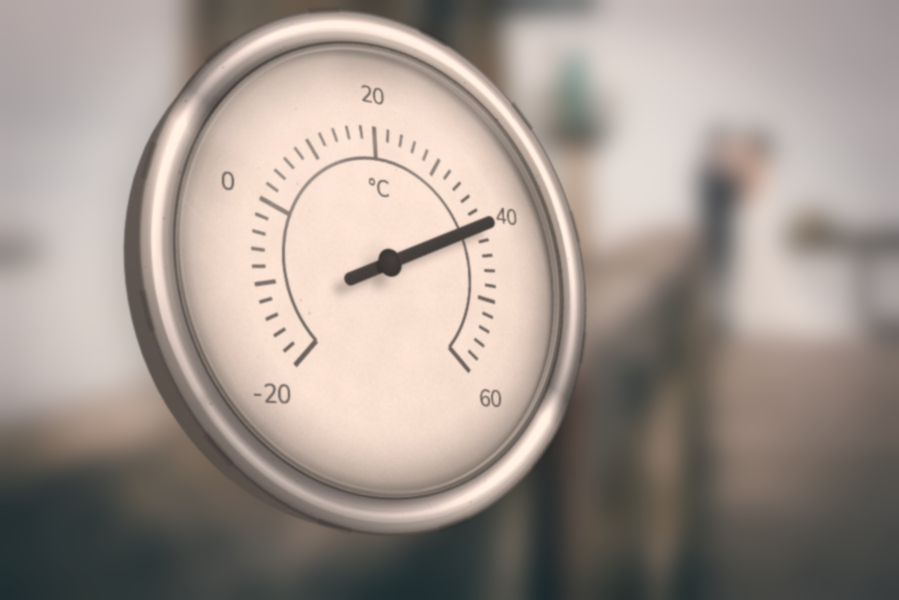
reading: 40 °C
